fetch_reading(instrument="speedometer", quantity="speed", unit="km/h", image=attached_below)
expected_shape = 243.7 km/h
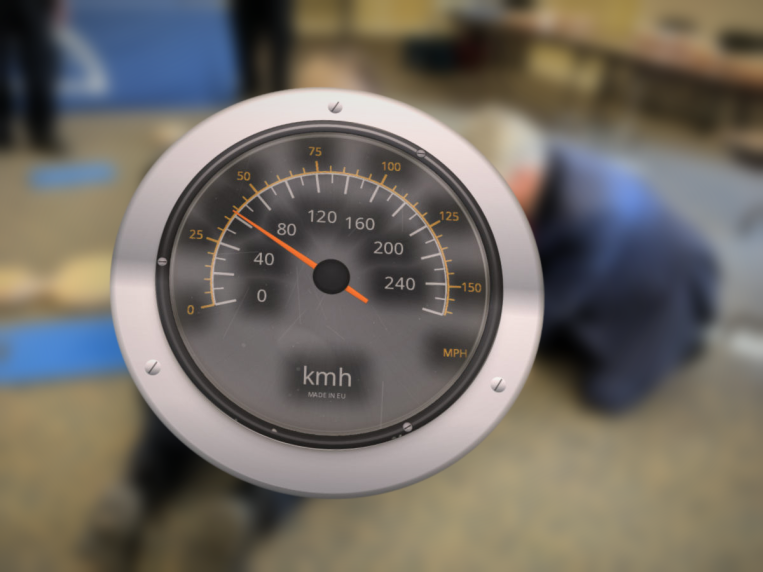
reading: 60 km/h
